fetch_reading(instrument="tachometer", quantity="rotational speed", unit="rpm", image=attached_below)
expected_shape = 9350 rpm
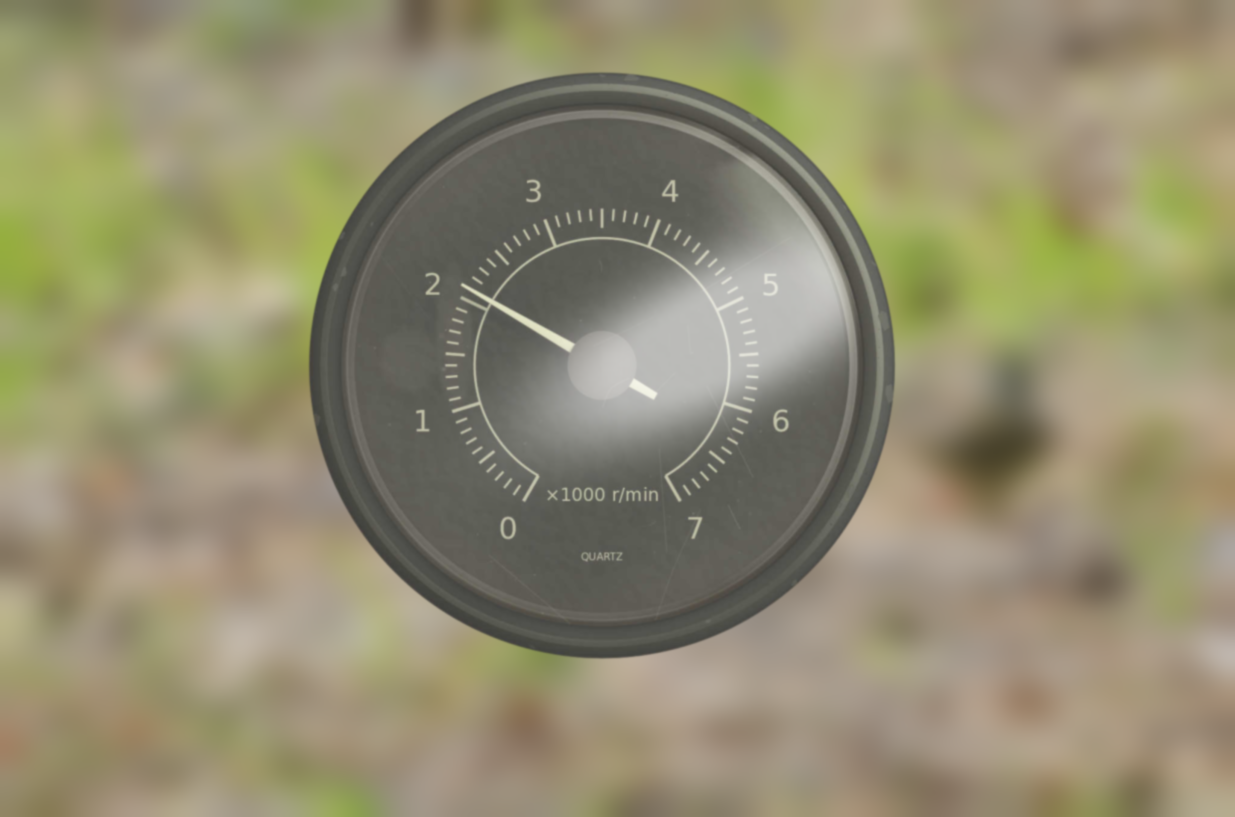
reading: 2100 rpm
